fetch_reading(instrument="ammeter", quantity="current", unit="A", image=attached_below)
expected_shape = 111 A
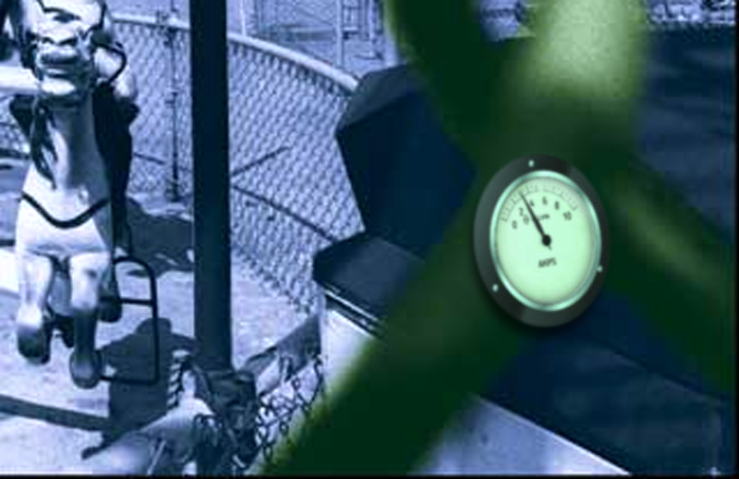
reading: 3 A
